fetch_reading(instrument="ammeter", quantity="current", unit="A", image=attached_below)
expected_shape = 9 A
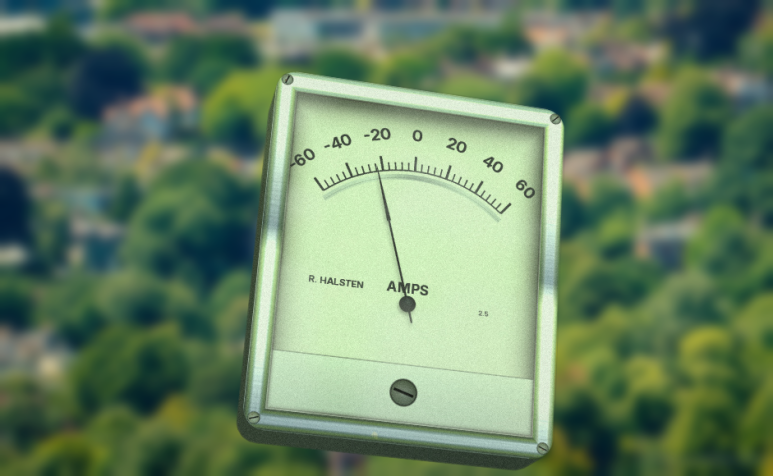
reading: -24 A
